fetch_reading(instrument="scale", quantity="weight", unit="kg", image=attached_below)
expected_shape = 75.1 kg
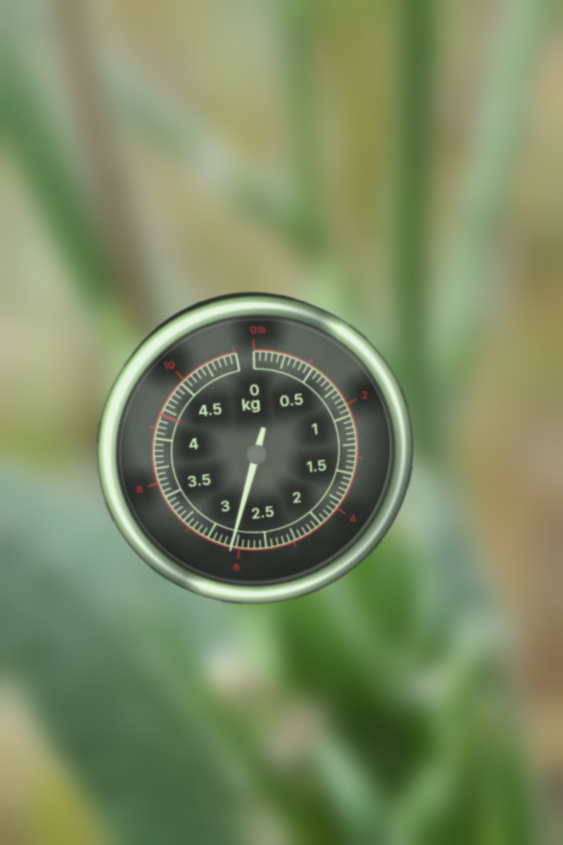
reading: 2.8 kg
